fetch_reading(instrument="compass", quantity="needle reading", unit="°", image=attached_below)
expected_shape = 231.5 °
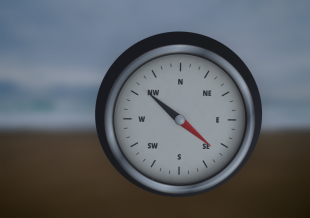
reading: 130 °
